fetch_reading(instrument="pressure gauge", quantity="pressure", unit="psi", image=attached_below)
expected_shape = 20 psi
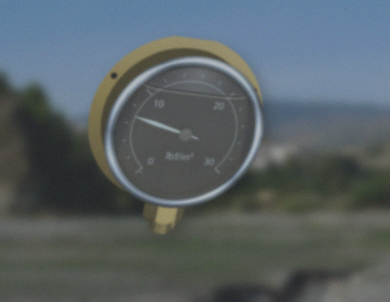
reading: 7 psi
